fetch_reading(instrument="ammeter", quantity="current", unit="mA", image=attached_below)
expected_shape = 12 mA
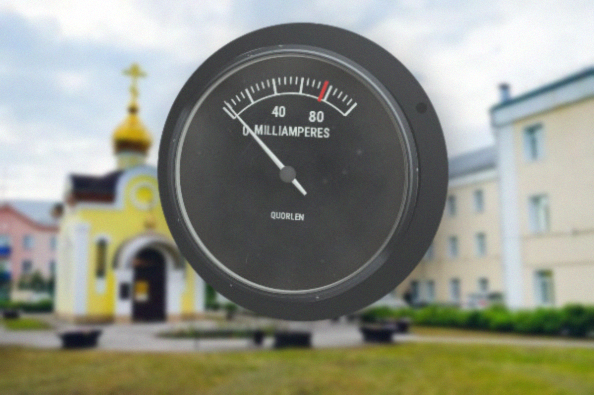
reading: 4 mA
